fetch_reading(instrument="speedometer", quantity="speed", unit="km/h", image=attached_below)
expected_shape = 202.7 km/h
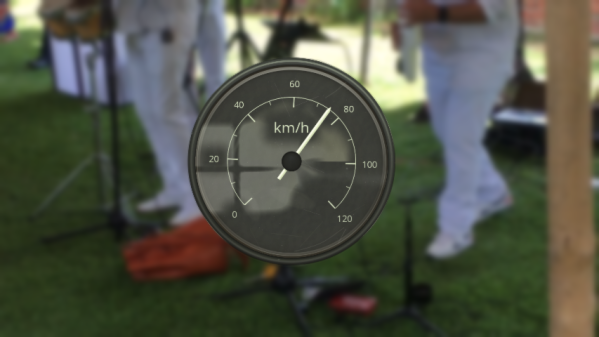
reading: 75 km/h
